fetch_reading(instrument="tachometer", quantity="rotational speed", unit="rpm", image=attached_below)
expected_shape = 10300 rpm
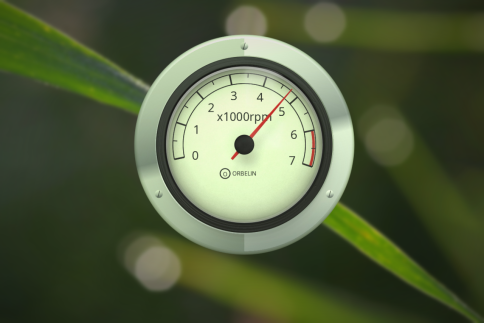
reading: 4750 rpm
